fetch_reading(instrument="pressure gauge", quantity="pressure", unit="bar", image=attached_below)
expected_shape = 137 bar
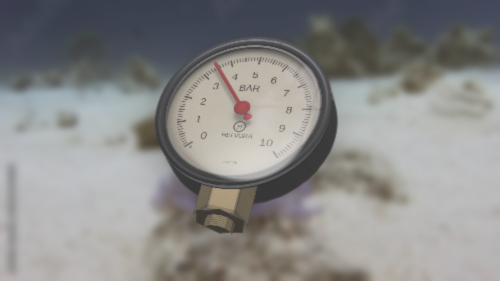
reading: 3.5 bar
